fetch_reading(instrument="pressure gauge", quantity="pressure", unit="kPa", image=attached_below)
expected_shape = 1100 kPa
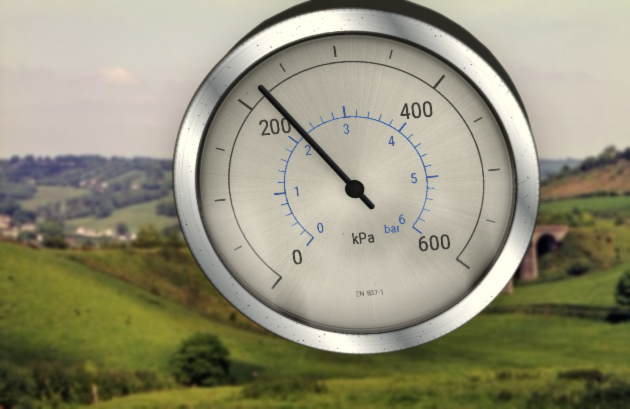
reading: 225 kPa
